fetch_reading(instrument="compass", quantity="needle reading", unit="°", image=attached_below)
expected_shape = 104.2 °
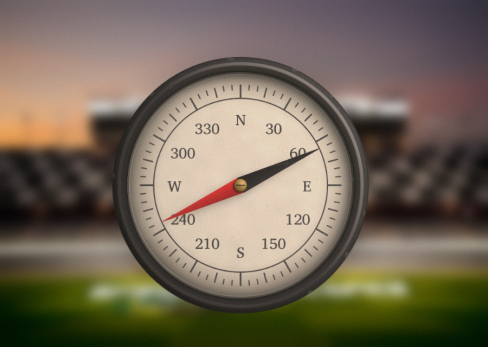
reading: 245 °
